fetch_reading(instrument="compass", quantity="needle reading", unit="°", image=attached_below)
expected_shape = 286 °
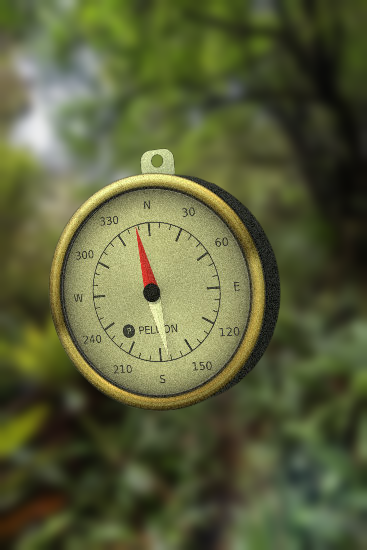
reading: 350 °
